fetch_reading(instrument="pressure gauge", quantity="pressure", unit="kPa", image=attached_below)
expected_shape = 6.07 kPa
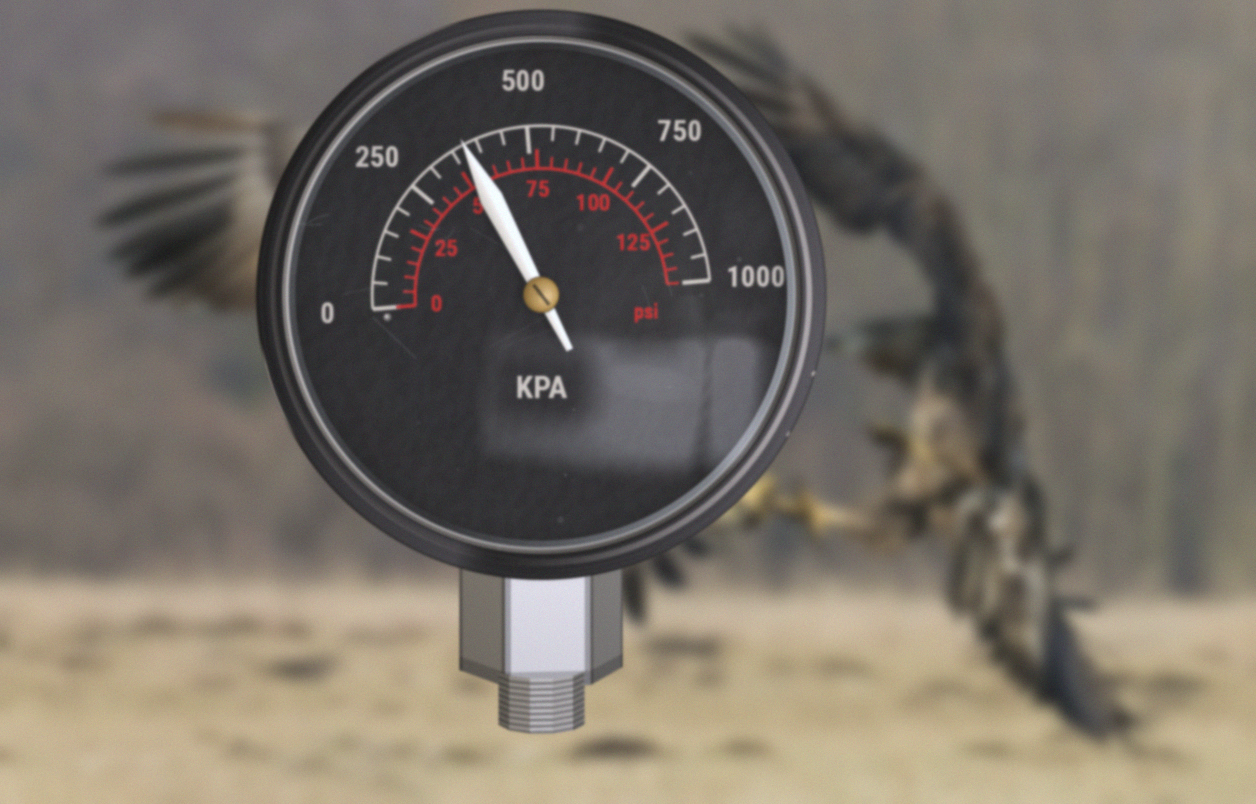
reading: 375 kPa
